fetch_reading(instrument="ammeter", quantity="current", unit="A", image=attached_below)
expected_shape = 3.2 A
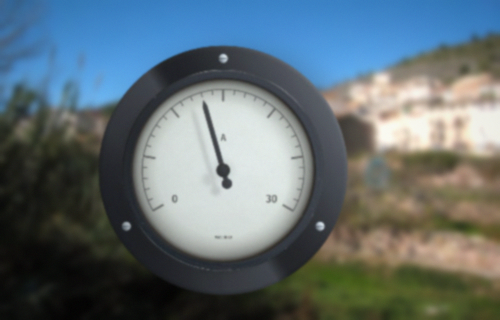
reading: 13 A
